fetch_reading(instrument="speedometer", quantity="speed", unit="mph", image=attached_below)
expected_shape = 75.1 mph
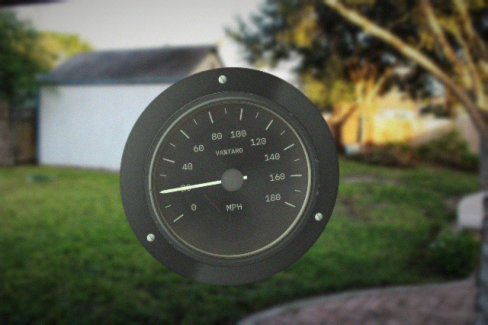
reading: 20 mph
